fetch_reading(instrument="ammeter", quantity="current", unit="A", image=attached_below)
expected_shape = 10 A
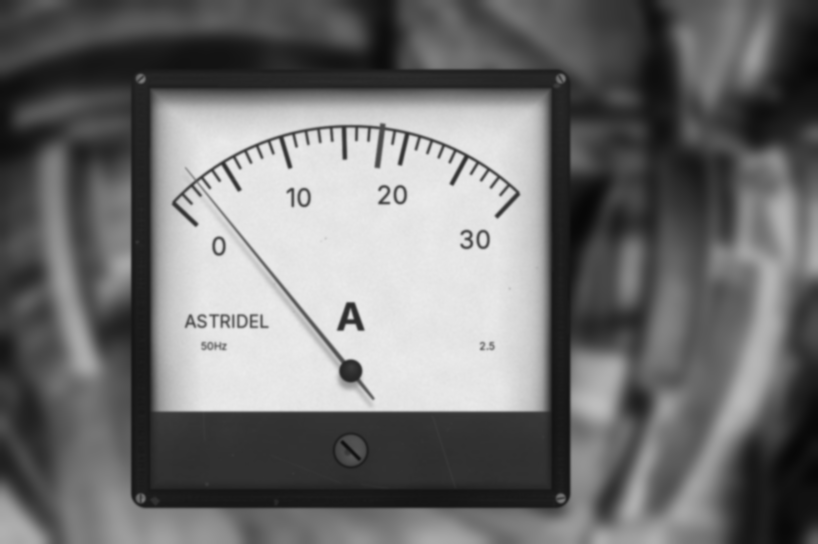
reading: 2.5 A
